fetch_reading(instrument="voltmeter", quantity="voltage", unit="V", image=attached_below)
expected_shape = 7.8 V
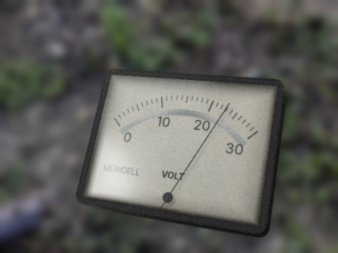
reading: 23 V
